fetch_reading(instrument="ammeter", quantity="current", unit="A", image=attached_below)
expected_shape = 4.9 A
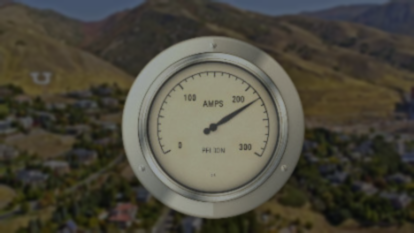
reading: 220 A
